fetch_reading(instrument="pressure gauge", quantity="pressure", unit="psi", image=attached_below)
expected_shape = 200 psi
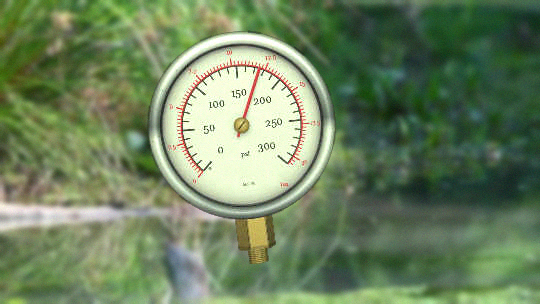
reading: 175 psi
